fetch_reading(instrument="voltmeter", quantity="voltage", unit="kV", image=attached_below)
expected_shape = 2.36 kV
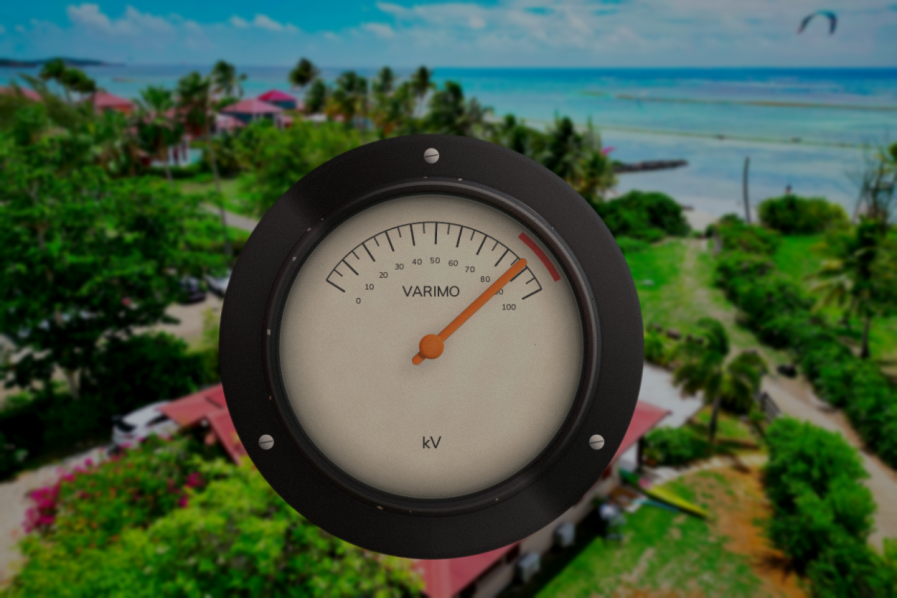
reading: 87.5 kV
